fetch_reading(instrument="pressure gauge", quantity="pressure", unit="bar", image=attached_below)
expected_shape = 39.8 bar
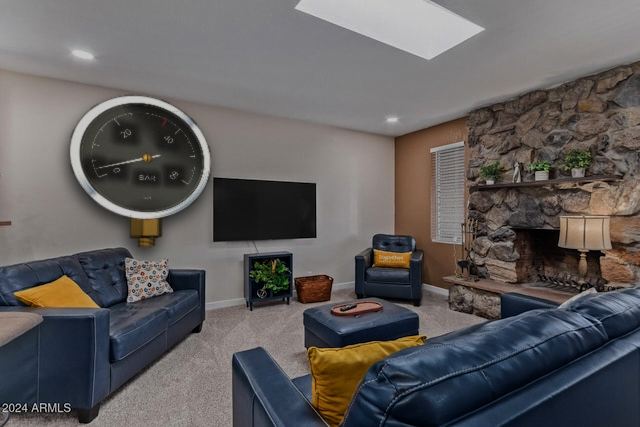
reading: 2.5 bar
